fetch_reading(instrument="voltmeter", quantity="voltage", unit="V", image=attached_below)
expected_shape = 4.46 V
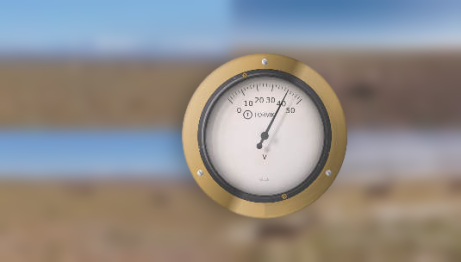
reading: 40 V
